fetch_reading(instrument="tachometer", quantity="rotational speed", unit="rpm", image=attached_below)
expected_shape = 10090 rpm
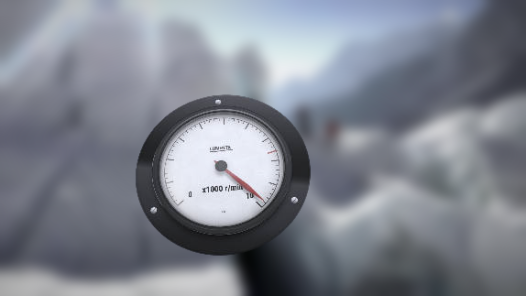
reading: 9800 rpm
